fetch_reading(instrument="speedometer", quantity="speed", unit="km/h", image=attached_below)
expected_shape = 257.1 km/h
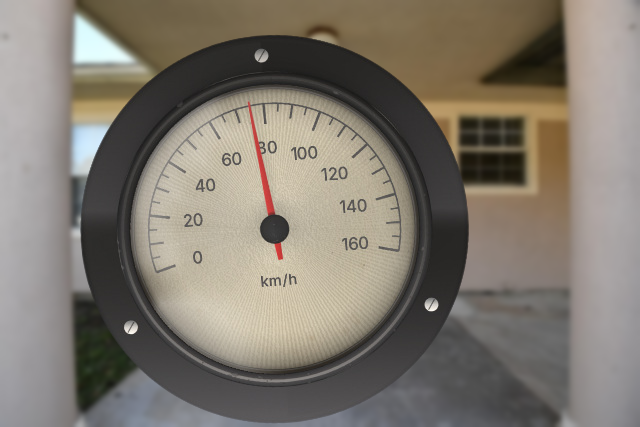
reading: 75 km/h
